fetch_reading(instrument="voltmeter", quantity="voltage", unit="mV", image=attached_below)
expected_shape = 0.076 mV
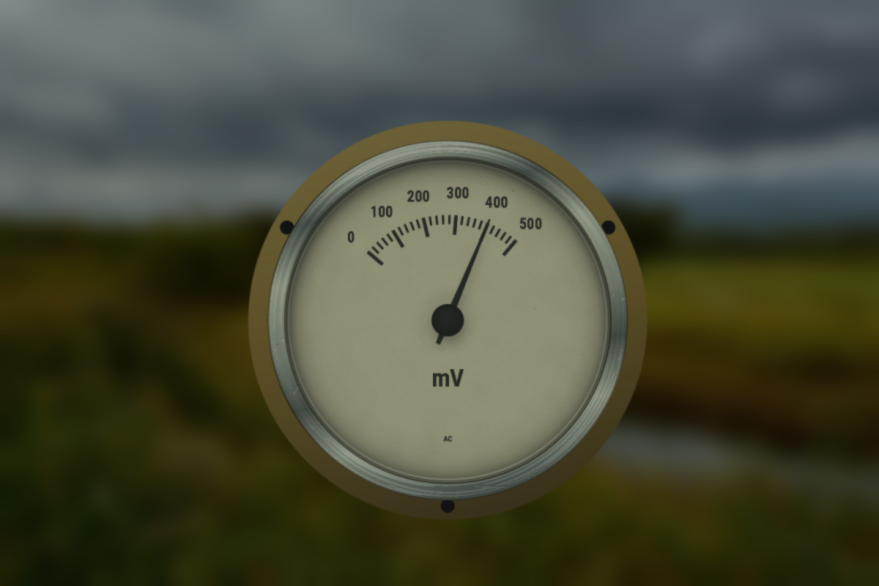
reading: 400 mV
